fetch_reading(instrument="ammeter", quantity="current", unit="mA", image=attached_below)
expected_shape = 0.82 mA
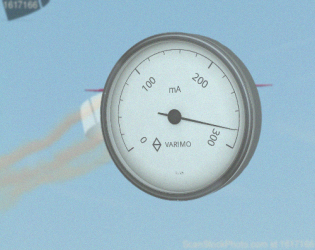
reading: 280 mA
